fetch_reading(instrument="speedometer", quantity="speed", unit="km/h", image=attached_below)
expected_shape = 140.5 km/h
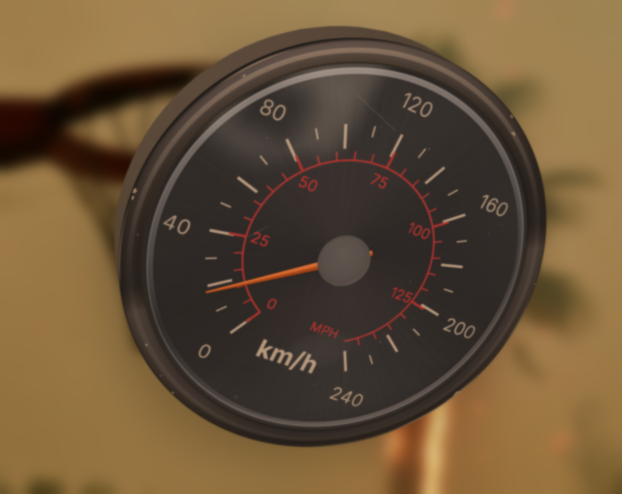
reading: 20 km/h
